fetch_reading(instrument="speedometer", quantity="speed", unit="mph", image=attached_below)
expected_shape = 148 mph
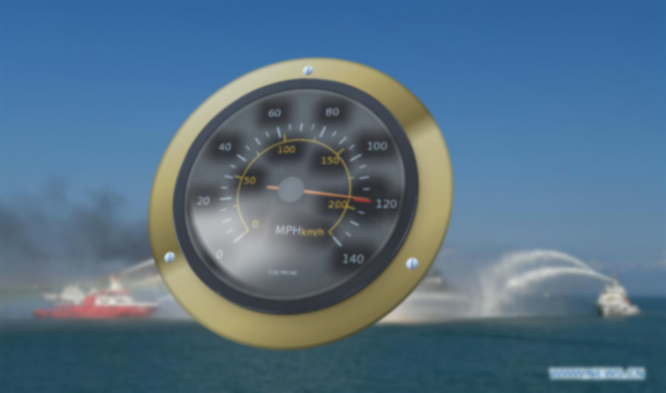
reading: 120 mph
